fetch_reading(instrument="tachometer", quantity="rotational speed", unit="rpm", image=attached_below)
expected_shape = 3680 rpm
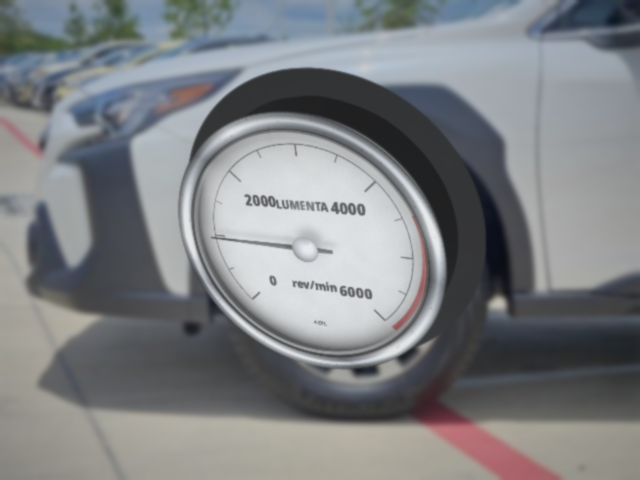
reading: 1000 rpm
